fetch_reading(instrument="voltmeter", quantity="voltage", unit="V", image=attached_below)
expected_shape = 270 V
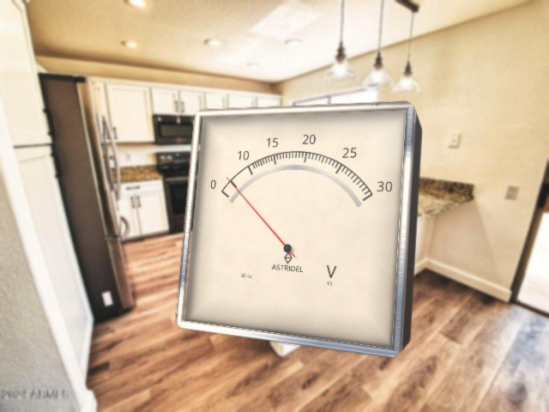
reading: 5 V
